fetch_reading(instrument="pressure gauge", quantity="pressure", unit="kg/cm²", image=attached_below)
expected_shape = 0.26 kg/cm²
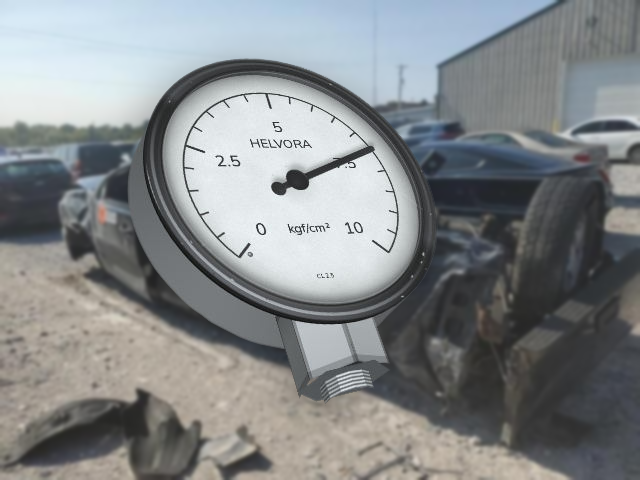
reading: 7.5 kg/cm²
